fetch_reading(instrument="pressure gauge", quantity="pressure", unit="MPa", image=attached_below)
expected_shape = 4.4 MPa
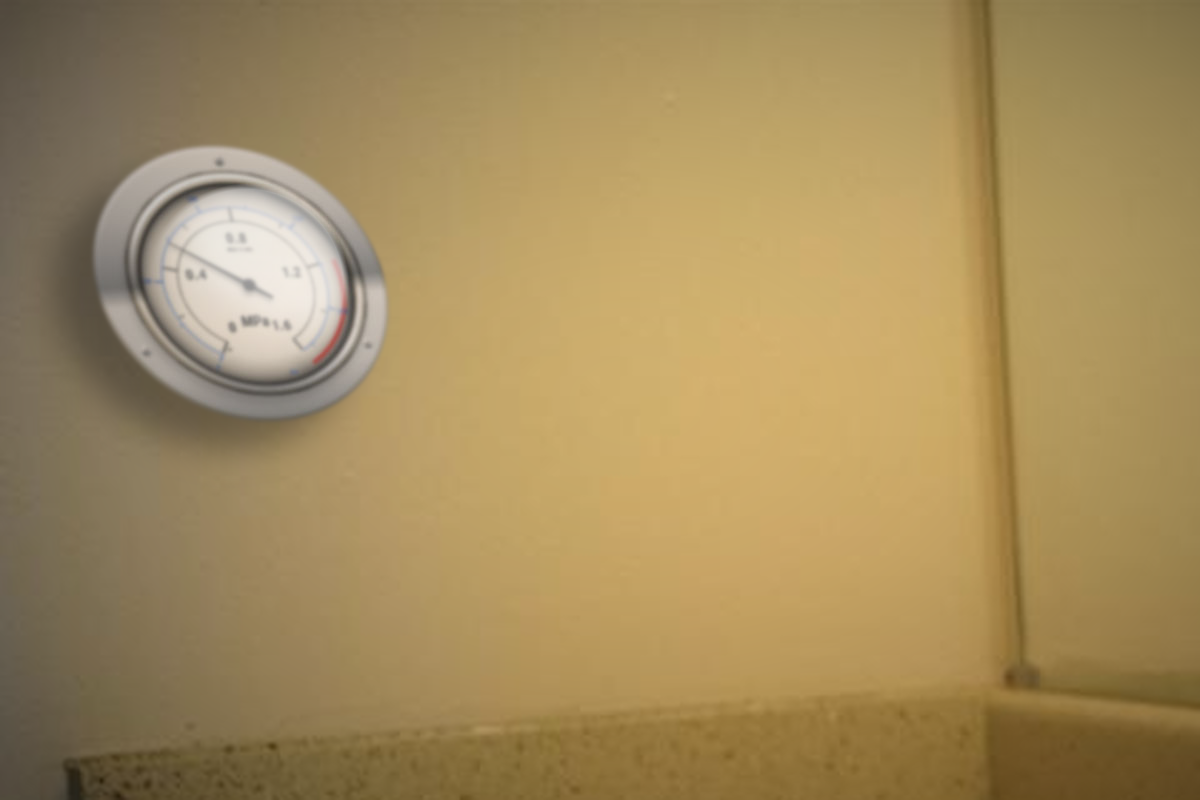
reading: 0.5 MPa
